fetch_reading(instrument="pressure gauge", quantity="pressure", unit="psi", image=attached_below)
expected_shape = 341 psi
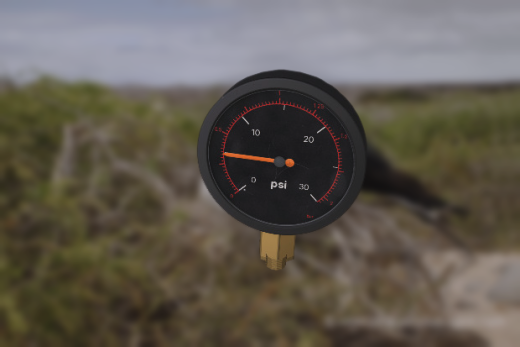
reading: 5 psi
